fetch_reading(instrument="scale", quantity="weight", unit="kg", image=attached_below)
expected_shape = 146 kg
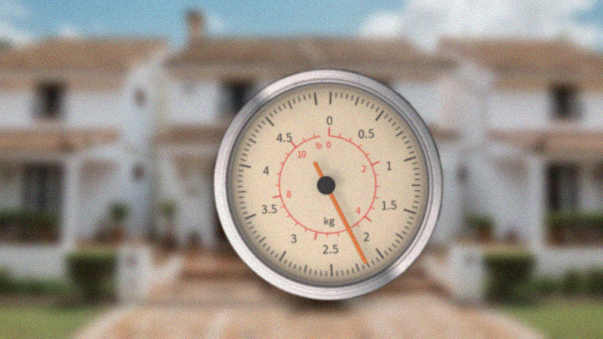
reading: 2.15 kg
